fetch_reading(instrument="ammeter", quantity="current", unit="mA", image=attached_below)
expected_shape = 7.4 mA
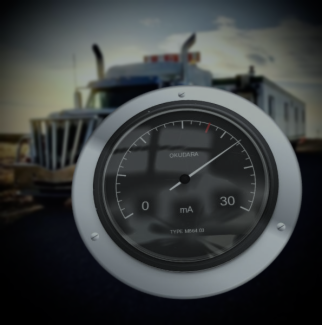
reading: 22 mA
